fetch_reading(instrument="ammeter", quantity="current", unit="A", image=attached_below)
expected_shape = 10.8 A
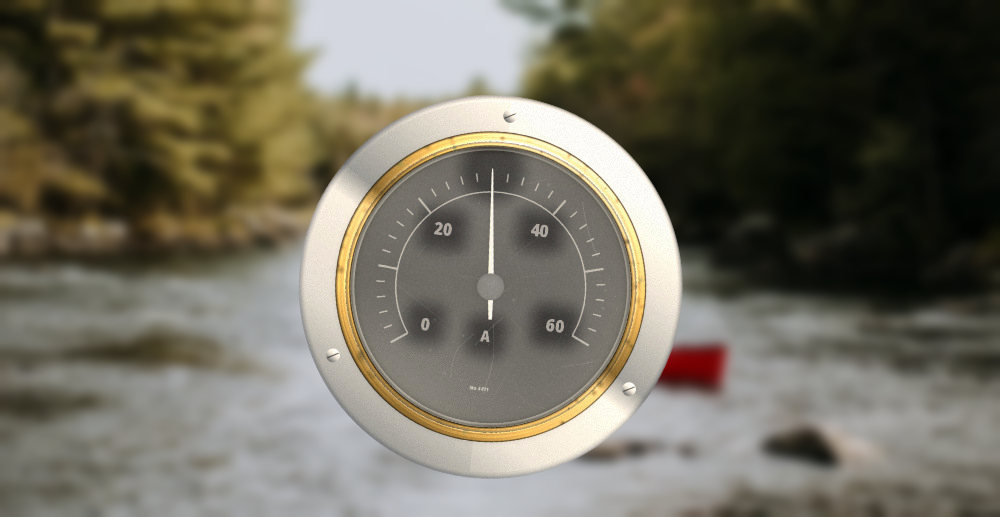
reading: 30 A
